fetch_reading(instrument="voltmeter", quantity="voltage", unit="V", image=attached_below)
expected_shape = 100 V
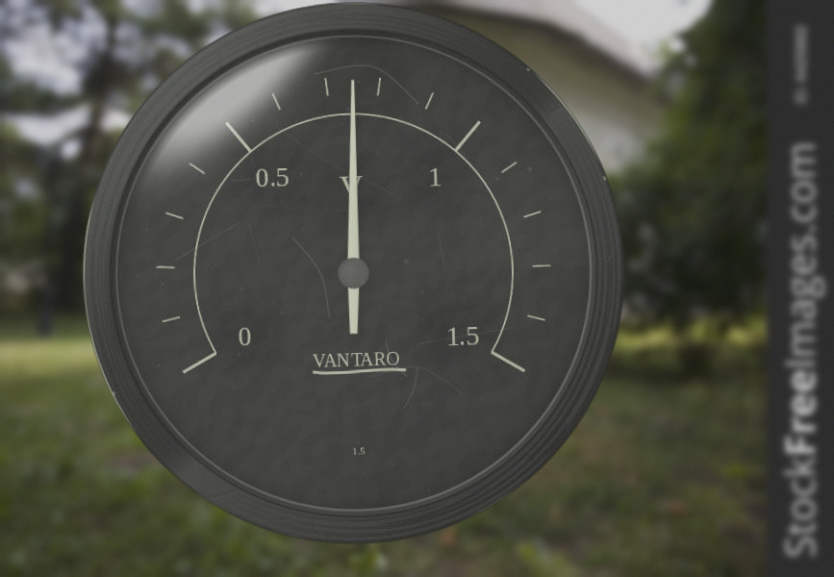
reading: 0.75 V
